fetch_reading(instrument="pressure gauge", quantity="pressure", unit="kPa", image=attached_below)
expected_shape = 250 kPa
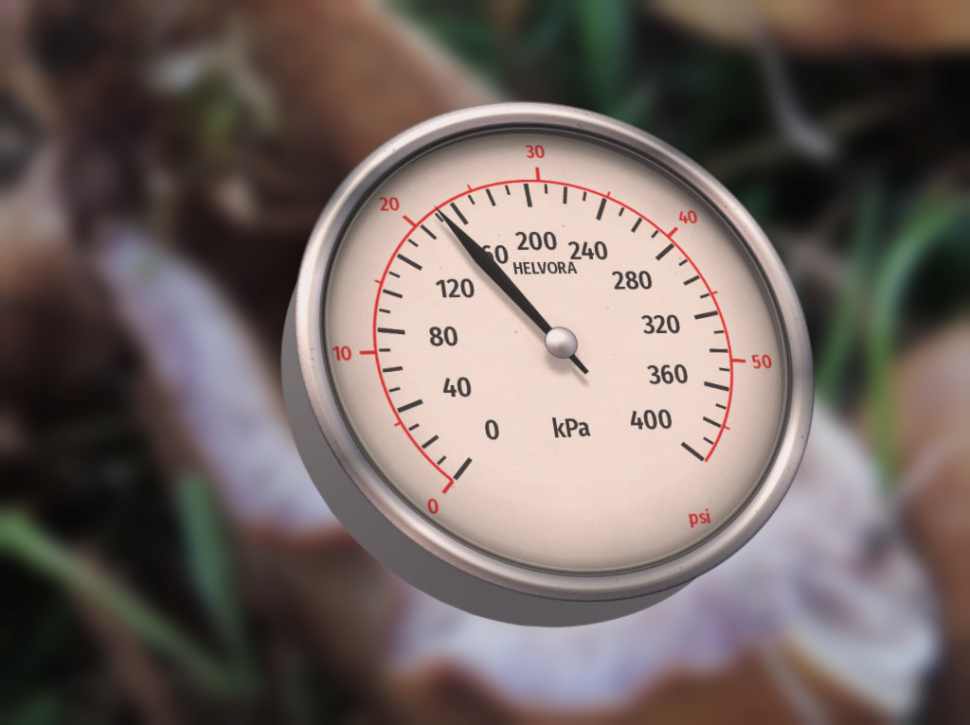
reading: 150 kPa
